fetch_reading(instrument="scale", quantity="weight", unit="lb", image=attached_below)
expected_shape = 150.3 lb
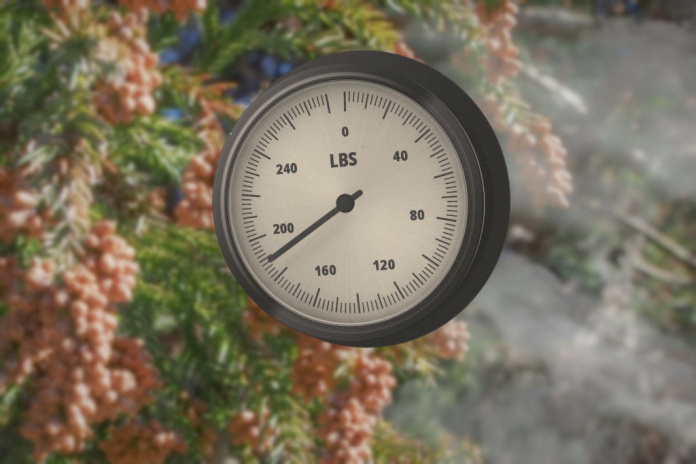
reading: 188 lb
